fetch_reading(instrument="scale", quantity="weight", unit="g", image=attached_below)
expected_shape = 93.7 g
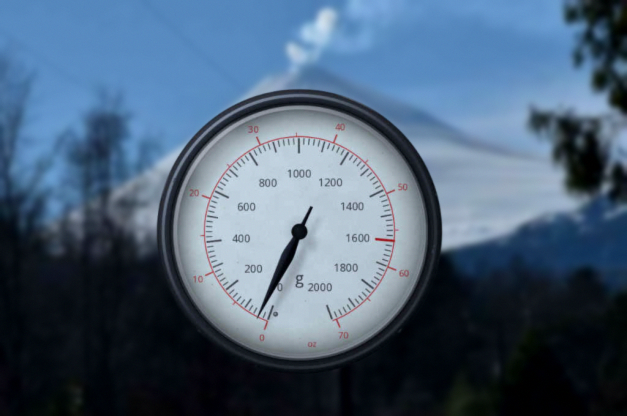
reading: 40 g
